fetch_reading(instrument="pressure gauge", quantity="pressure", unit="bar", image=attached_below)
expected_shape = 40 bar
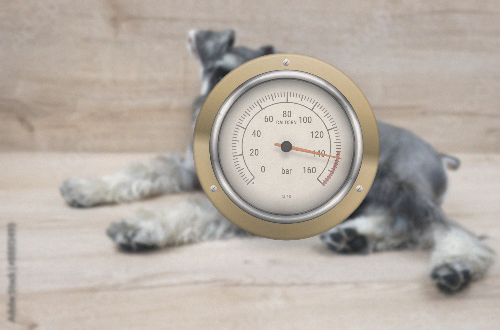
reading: 140 bar
